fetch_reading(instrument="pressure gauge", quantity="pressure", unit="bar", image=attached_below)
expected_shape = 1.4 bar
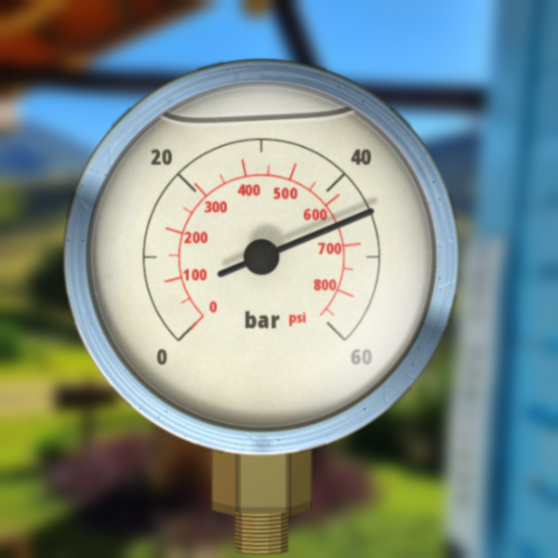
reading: 45 bar
